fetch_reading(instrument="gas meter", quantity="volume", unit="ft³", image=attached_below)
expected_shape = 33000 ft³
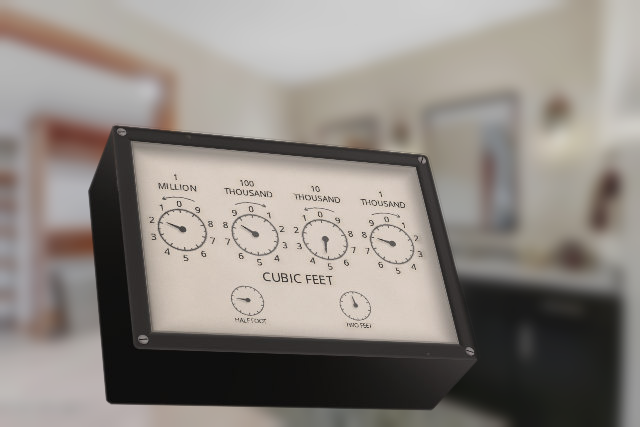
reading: 184800 ft³
